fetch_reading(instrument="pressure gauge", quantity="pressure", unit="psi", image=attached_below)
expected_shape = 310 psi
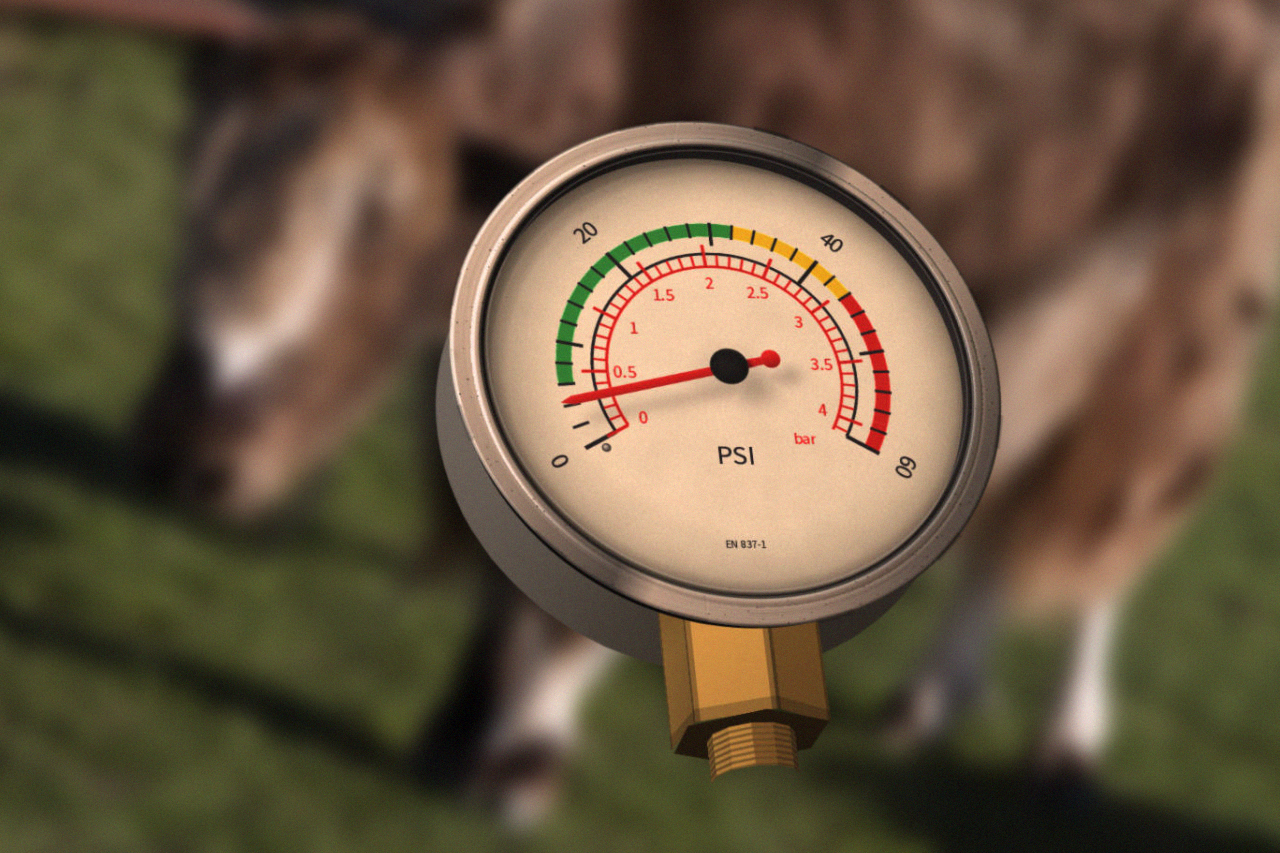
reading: 4 psi
